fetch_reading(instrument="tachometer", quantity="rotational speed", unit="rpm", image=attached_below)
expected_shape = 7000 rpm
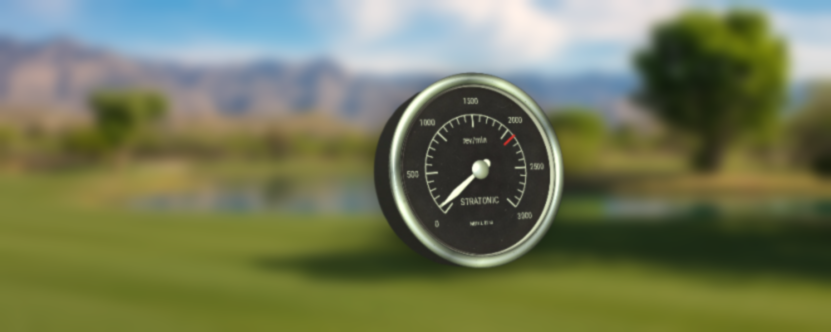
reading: 100 rpm
